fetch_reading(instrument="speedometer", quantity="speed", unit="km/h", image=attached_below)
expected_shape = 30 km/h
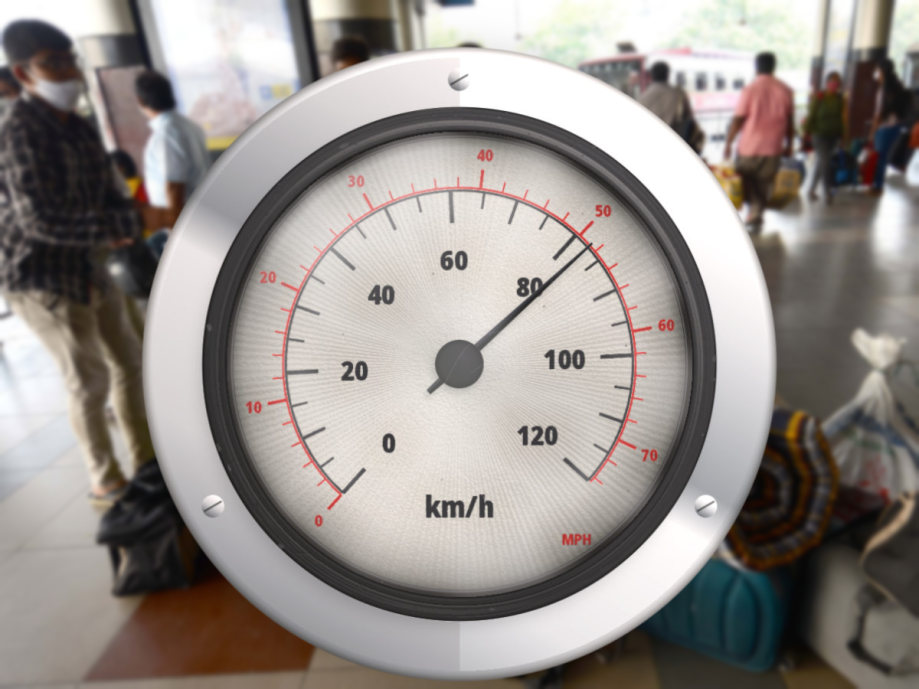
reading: 82.5 km/h
